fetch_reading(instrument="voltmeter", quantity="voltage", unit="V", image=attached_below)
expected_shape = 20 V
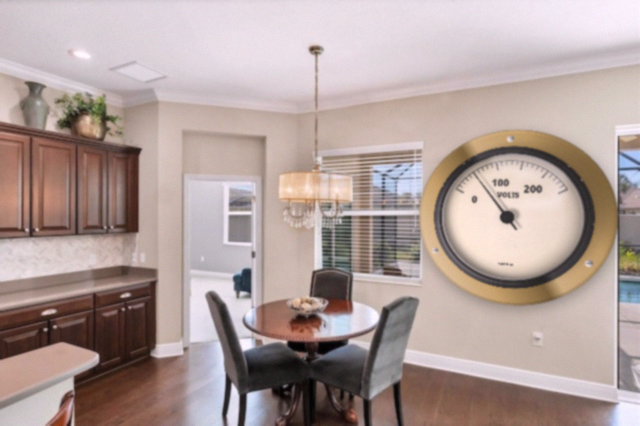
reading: 50 V
